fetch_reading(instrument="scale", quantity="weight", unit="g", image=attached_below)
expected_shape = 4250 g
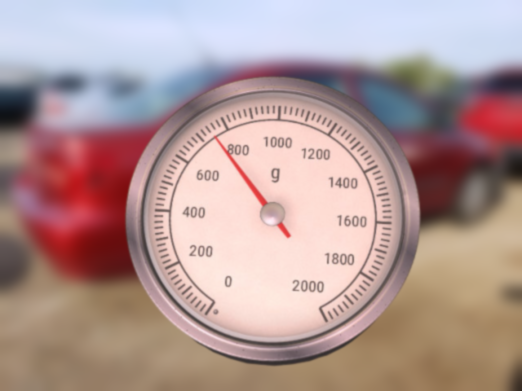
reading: 740 g
